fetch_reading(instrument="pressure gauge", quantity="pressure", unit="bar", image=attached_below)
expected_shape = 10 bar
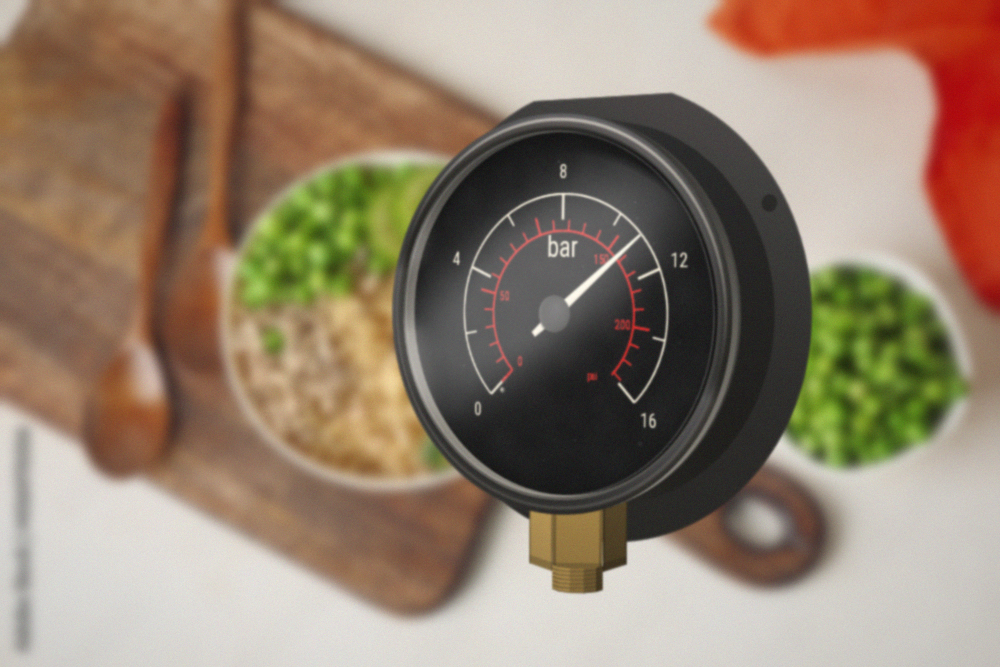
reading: 11 bar
